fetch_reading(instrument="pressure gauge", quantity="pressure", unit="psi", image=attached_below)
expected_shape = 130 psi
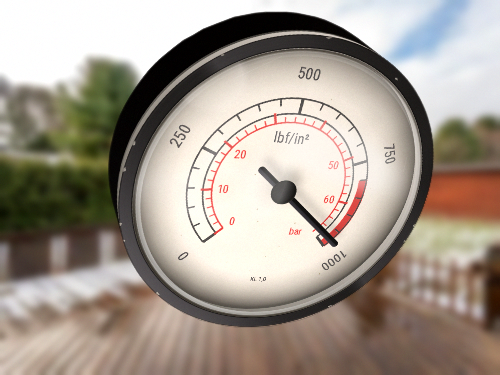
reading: 975 psi
